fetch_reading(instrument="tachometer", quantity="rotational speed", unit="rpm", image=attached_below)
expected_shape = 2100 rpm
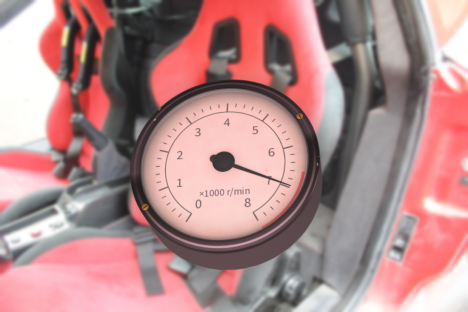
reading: 7000 rpm
